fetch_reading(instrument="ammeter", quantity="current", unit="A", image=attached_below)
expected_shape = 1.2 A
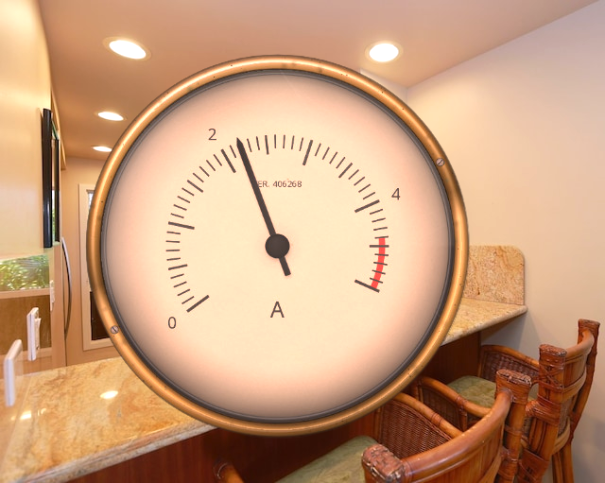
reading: 2.2 A
